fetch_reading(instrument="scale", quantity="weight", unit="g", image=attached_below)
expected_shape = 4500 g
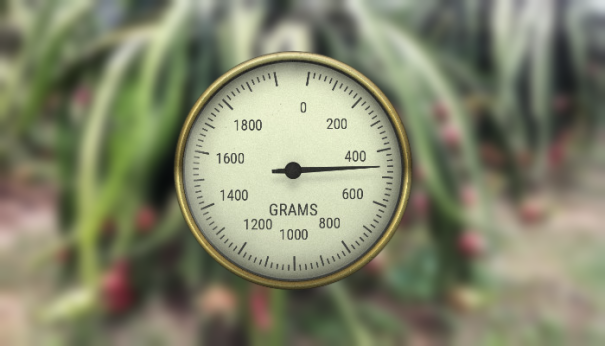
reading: 460 g
